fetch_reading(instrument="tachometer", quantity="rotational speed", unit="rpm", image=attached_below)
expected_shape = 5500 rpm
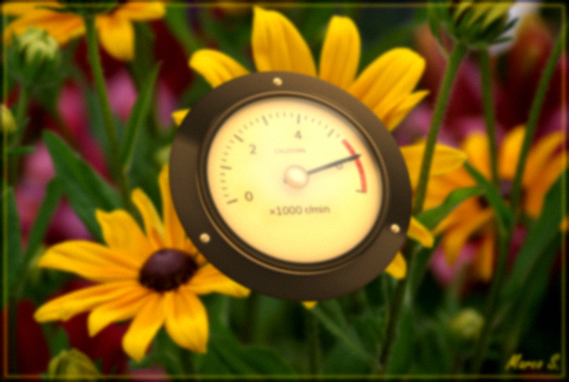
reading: 6000 rpm
